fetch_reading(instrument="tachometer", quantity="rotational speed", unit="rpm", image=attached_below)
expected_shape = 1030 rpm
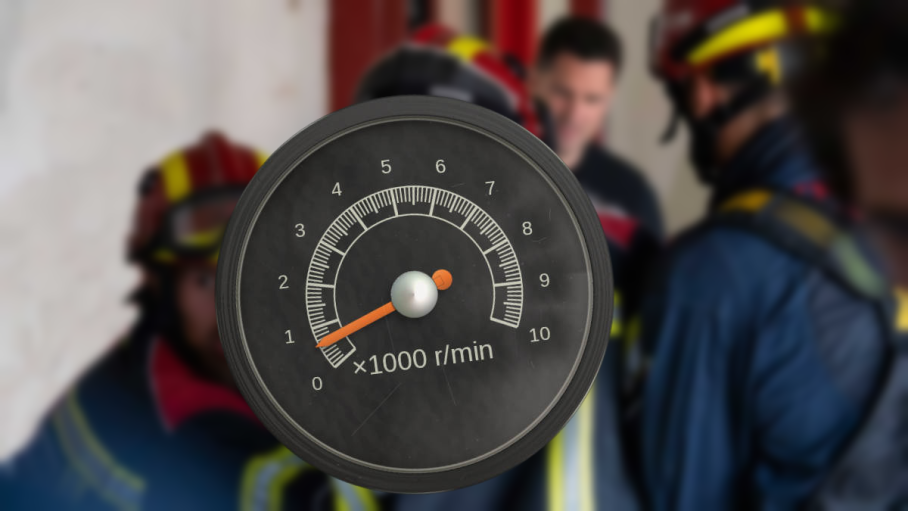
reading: 600 rpm
